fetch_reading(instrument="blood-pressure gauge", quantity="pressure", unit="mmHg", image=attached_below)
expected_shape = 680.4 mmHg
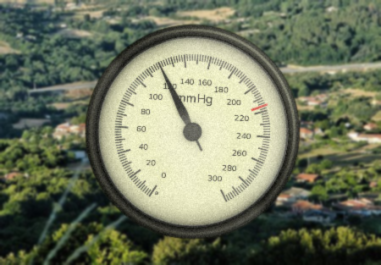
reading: 120 mmHg
